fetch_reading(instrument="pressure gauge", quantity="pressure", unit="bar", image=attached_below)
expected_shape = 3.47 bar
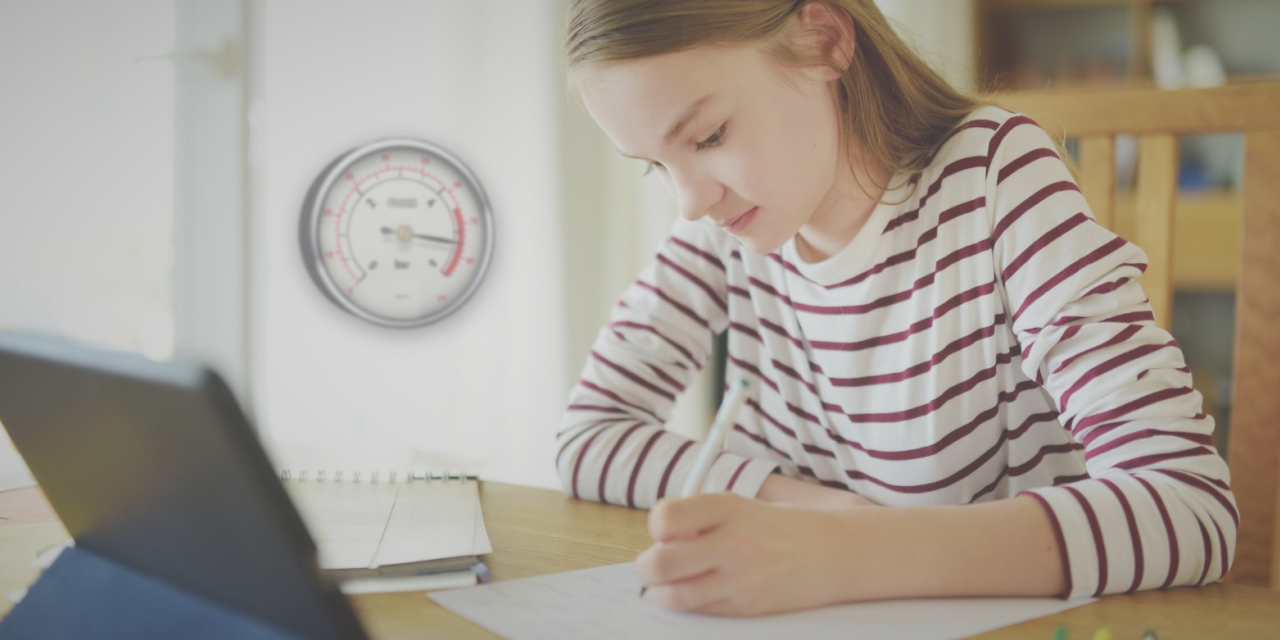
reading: 5.25 bar
